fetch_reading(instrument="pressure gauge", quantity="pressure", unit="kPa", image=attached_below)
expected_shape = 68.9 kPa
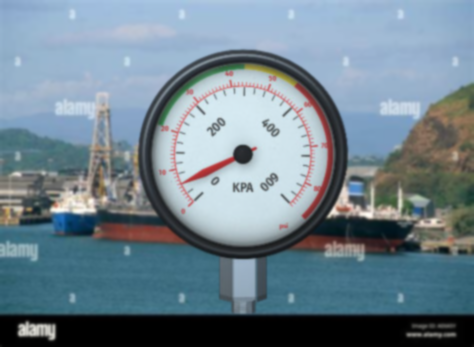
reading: 40 kPa
